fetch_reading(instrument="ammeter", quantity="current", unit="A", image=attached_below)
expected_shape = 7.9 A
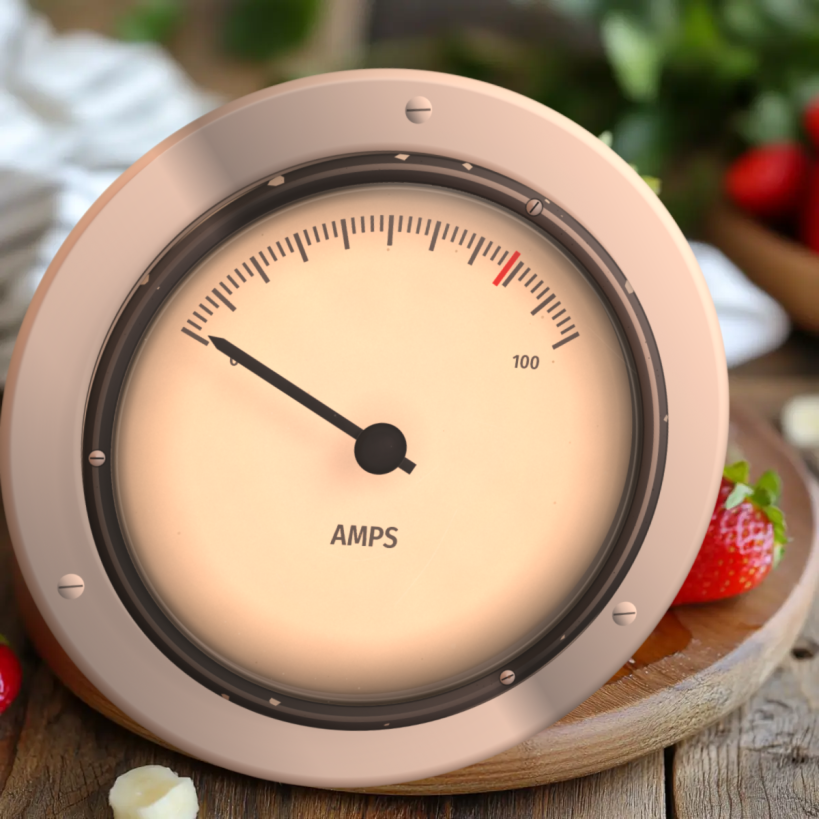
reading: 2 A
